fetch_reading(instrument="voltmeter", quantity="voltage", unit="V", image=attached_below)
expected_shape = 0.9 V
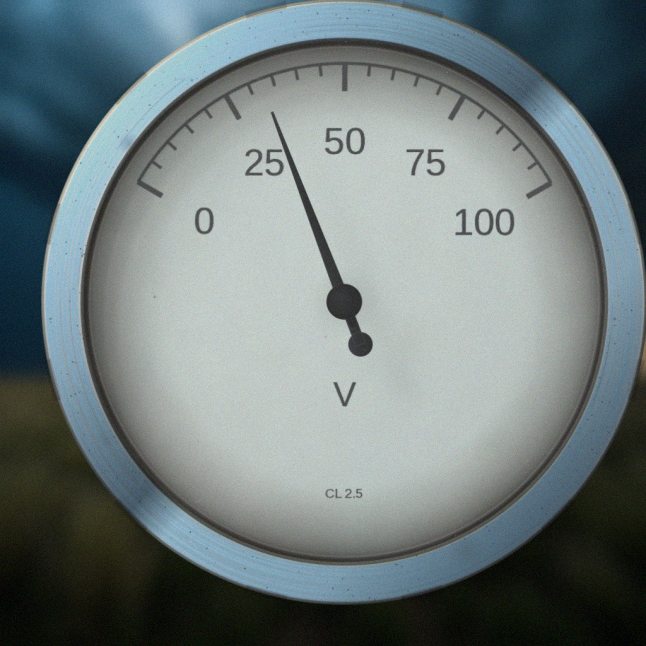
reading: 32.5 V
